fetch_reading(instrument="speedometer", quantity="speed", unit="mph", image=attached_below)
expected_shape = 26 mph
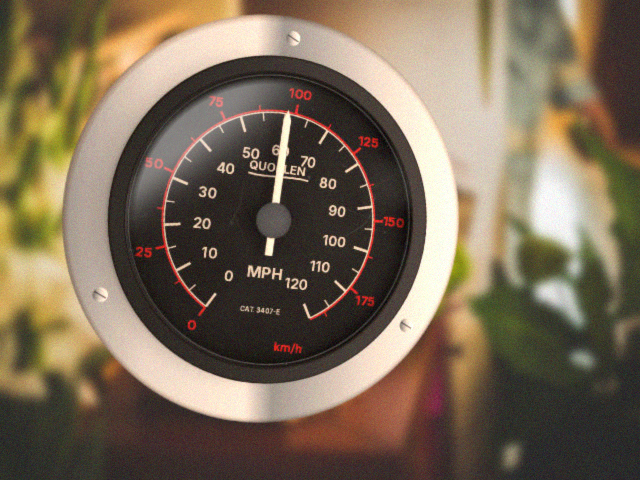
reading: 60 mph
